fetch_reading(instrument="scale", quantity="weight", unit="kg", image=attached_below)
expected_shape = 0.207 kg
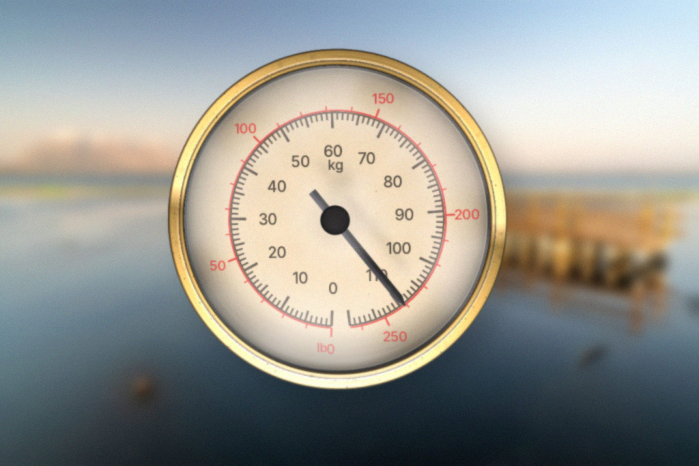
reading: 109 kg
